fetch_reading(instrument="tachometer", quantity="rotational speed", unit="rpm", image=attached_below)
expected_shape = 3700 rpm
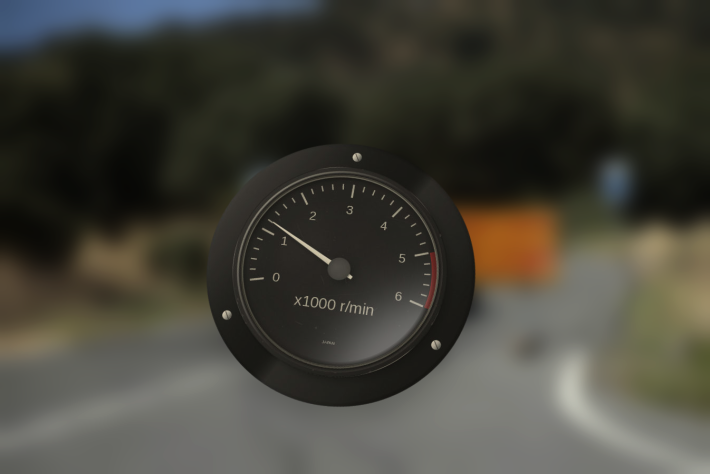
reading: 1200 rpm
